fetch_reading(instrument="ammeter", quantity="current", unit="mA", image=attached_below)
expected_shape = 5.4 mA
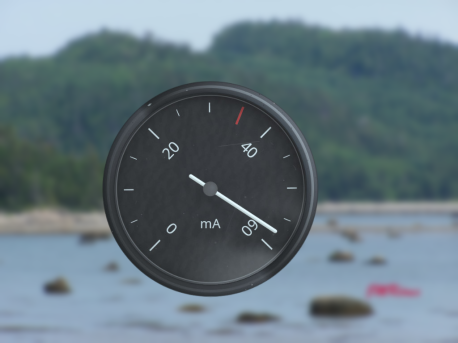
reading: 57.5 mA
